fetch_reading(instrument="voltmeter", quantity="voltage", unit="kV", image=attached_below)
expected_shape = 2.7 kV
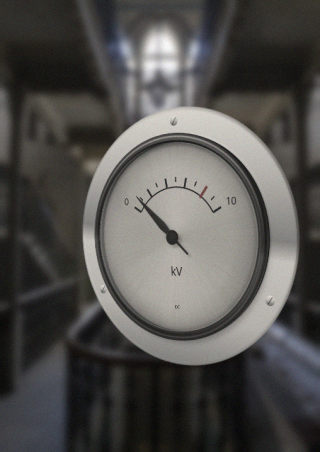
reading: 1 kV
